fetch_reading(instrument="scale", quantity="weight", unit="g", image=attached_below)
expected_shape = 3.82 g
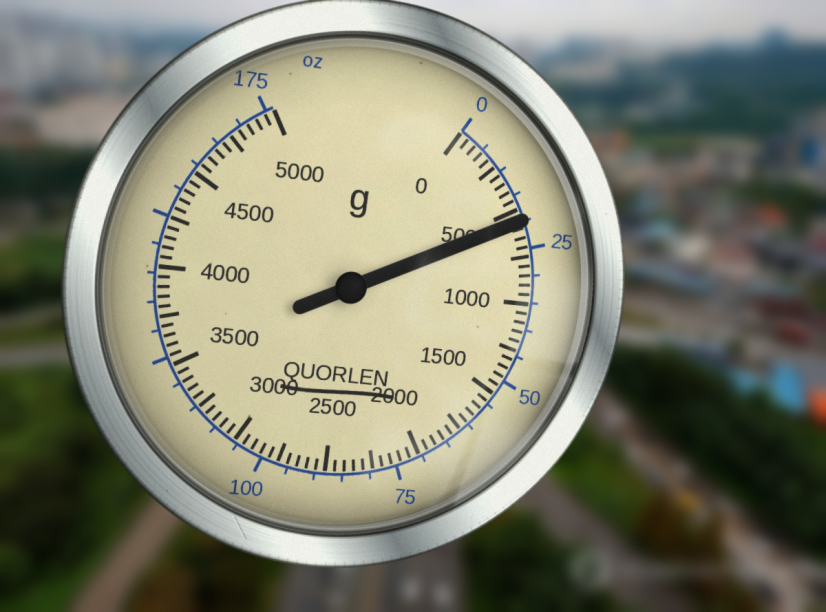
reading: 550 g
